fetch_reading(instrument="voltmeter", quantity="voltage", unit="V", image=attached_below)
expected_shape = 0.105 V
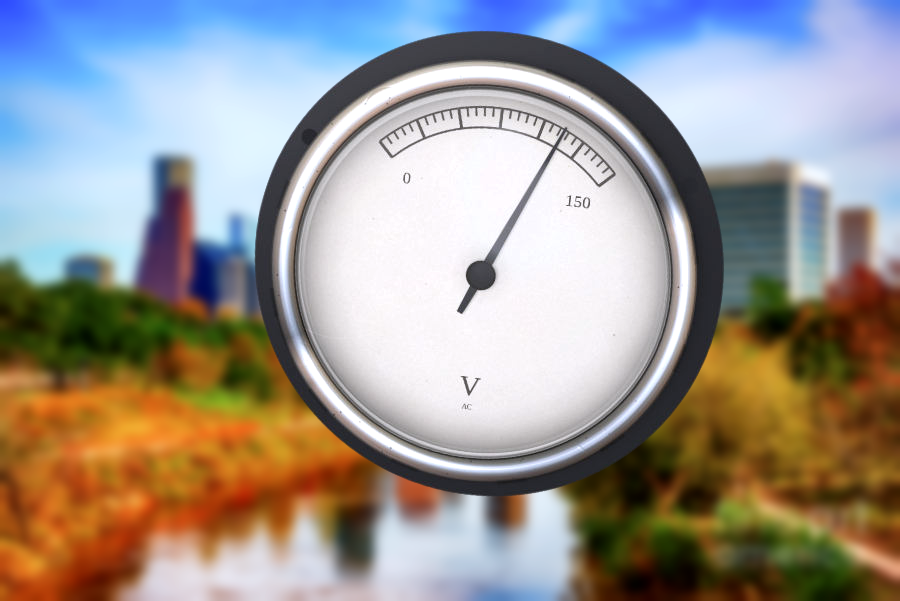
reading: 112.5 V
